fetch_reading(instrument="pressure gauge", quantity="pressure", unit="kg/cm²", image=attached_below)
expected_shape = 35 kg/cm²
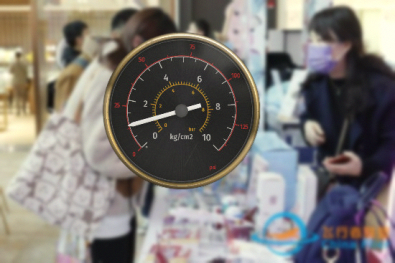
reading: 1 kg/cm²
